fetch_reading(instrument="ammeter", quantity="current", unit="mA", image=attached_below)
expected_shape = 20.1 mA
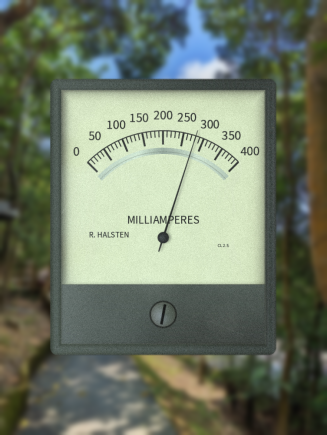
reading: 280 mA
